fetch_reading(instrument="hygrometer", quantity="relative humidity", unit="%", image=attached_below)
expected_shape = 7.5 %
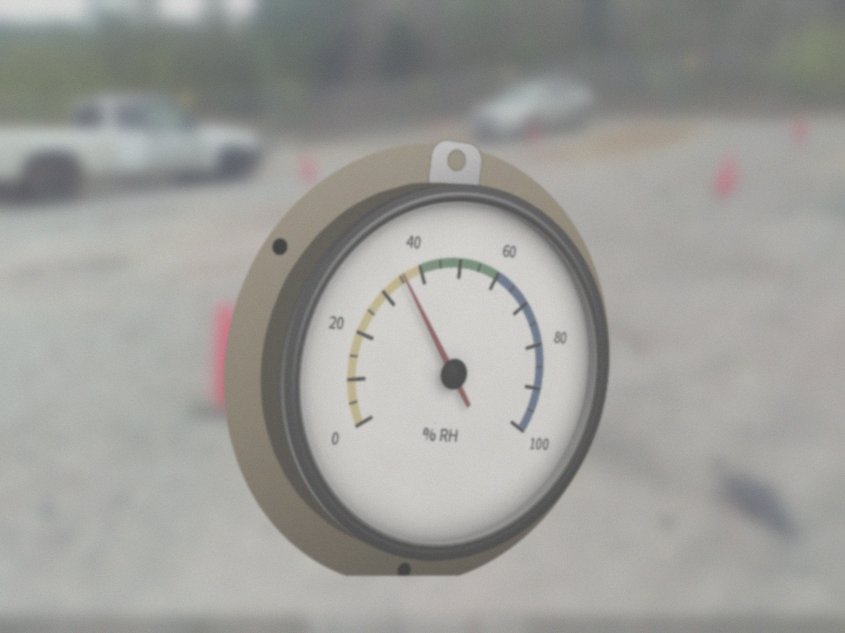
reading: 35 %
